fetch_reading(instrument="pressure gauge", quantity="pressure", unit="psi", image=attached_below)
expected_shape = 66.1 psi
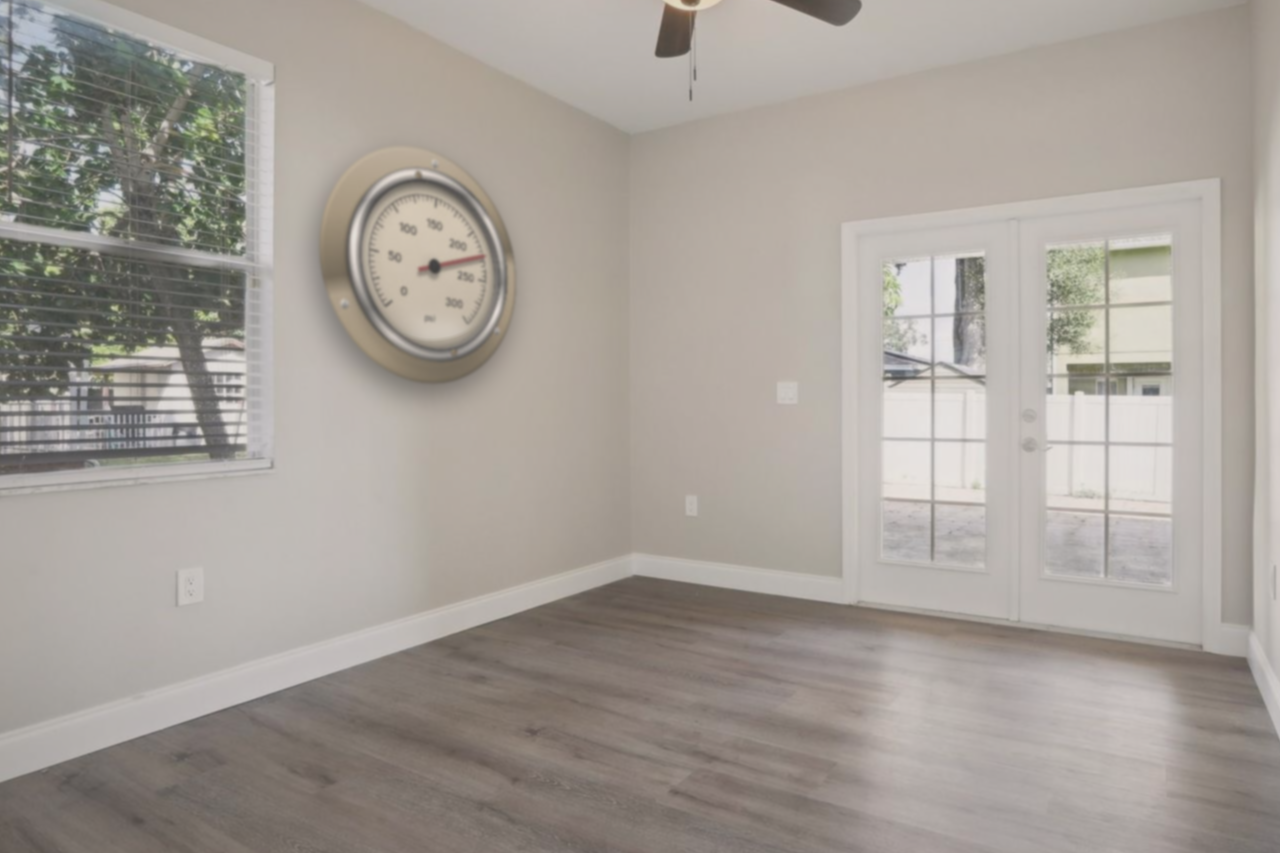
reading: 225 psi
